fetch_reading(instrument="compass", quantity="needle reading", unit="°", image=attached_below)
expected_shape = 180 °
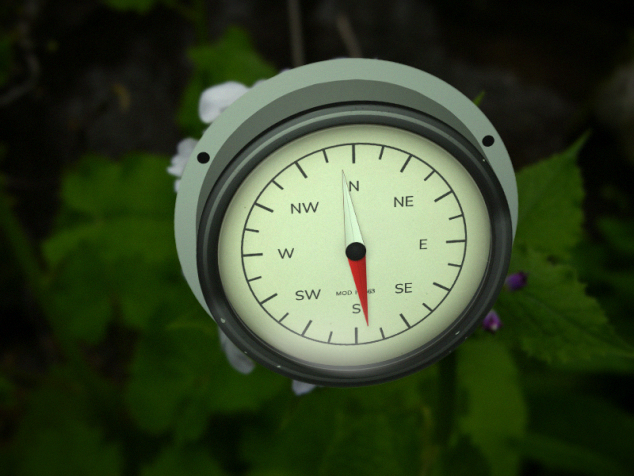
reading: 172.5 °
